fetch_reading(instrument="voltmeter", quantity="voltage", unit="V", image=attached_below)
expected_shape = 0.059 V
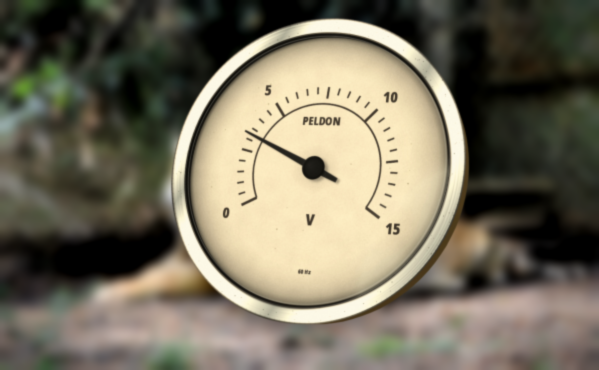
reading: 3.25 V
